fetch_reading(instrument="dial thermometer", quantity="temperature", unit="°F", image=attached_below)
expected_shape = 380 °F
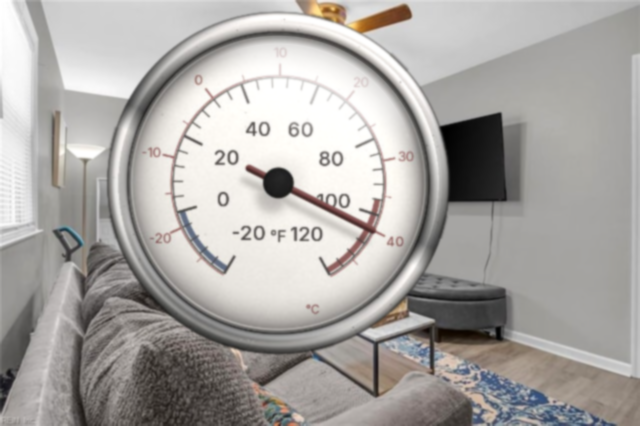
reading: 104 °F
